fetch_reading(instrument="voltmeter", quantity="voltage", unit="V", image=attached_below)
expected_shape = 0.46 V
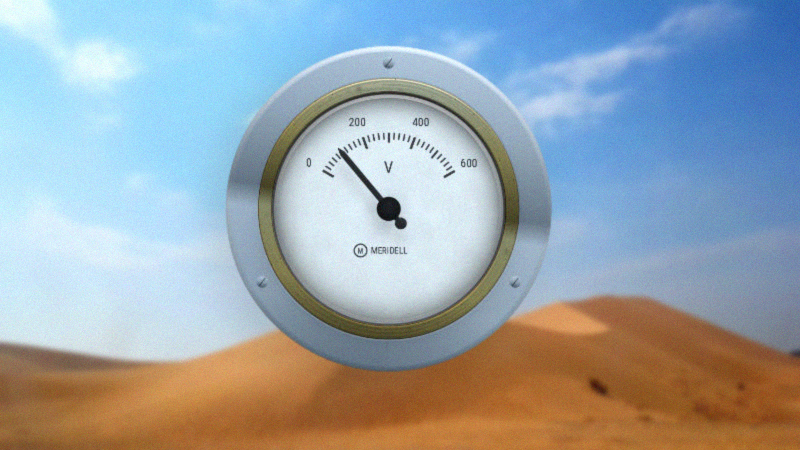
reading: 100 V
